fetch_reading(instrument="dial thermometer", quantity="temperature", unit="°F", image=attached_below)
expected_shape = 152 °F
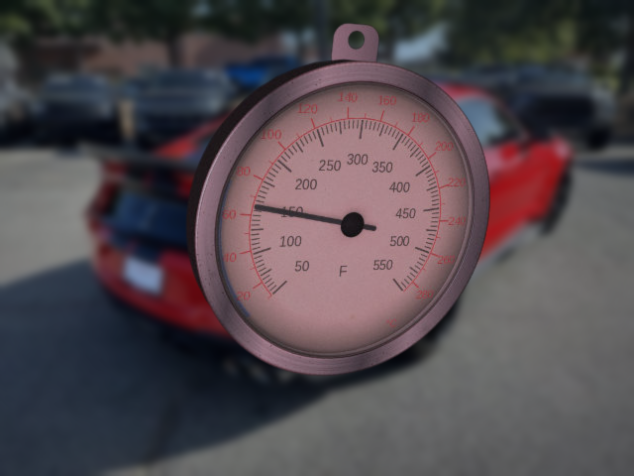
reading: 150 °F
